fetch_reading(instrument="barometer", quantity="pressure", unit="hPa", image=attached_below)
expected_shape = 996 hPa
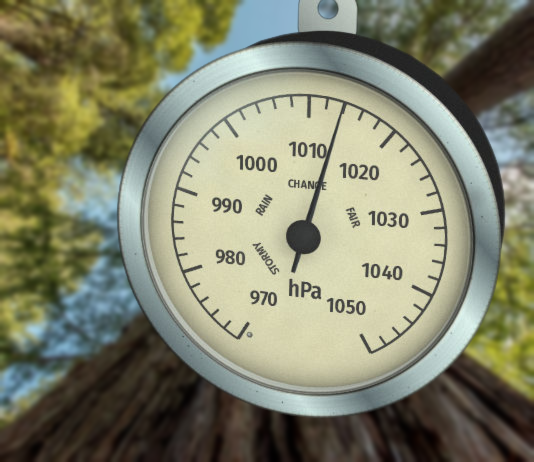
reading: 1014 hPa
